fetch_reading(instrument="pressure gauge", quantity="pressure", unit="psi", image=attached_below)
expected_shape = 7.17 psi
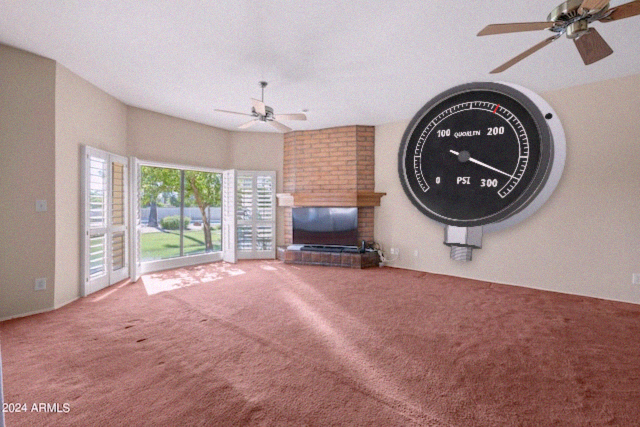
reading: 275 psi
